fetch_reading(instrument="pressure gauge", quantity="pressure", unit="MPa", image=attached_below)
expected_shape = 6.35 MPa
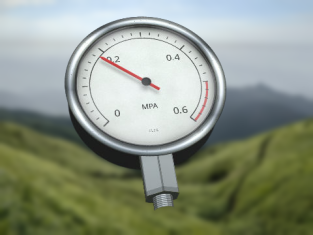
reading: 0.18 MPa
